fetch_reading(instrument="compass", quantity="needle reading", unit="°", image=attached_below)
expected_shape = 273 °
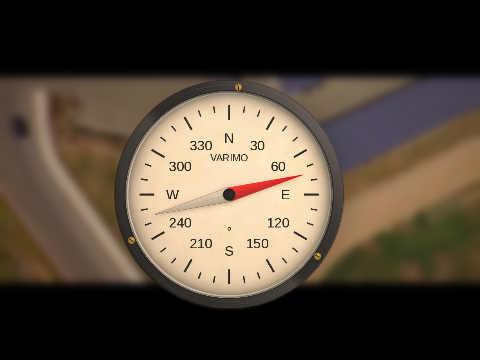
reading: 75 °
